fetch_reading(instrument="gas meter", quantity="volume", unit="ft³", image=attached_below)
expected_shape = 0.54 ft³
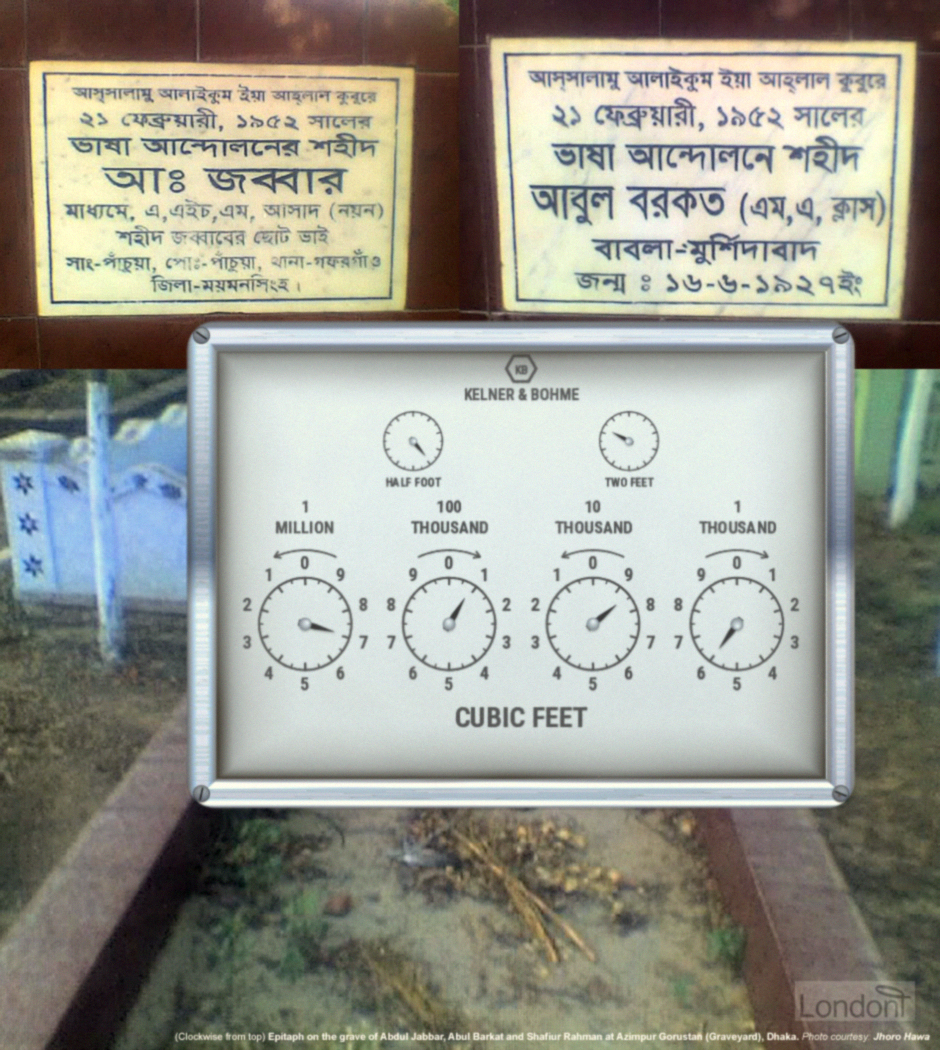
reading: 708600 ft³
